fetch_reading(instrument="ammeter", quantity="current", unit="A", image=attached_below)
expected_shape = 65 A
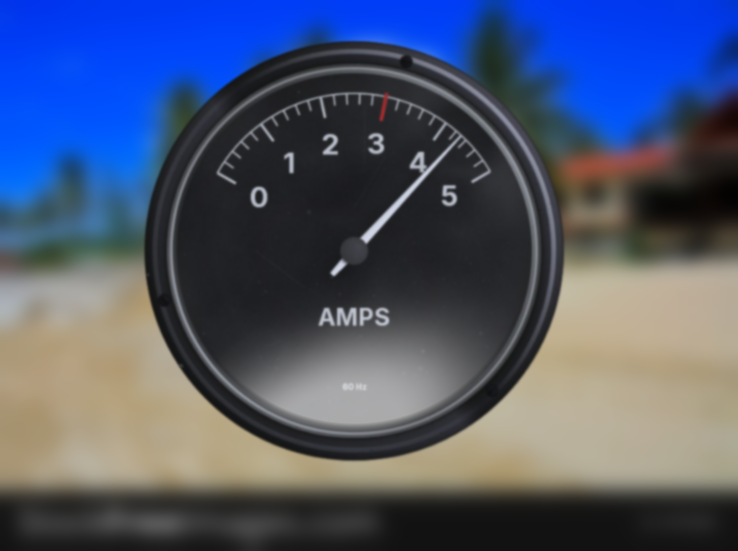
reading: 4.3 A
